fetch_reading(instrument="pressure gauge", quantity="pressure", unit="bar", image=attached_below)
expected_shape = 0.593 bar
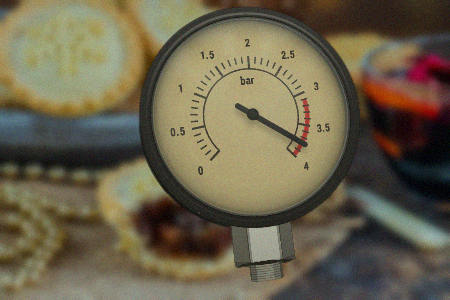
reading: 3.8 bar
